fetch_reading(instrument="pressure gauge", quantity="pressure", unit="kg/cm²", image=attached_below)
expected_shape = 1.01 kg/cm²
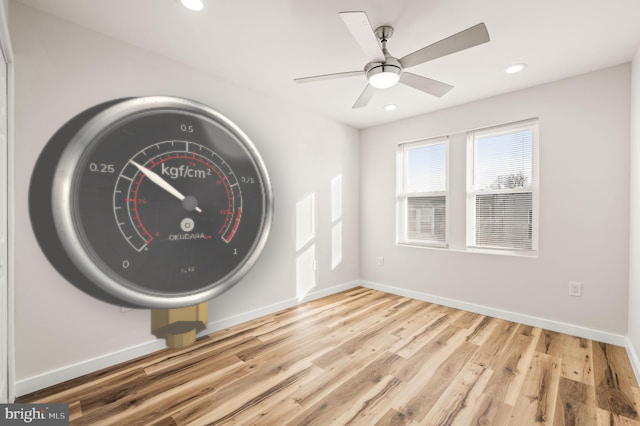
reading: 0.3 kg/cm²
